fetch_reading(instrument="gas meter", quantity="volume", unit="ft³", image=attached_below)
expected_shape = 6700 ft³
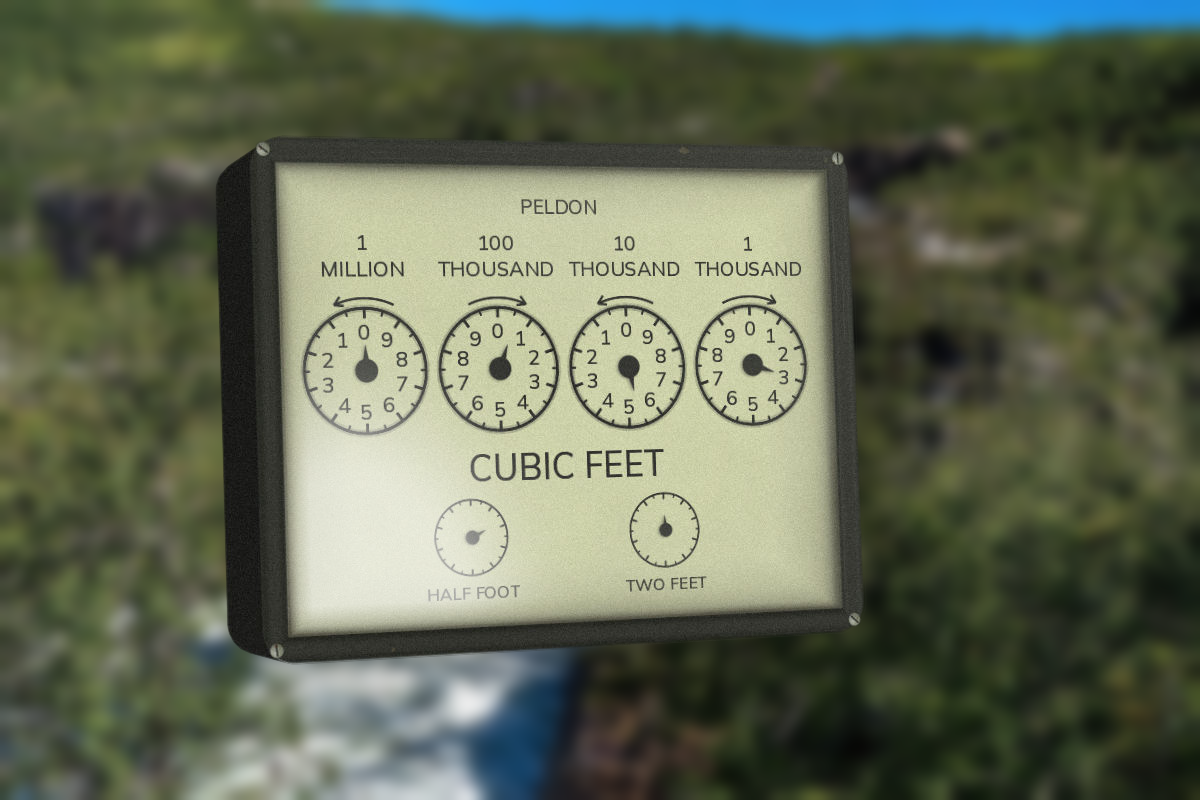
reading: 5300 ft³
